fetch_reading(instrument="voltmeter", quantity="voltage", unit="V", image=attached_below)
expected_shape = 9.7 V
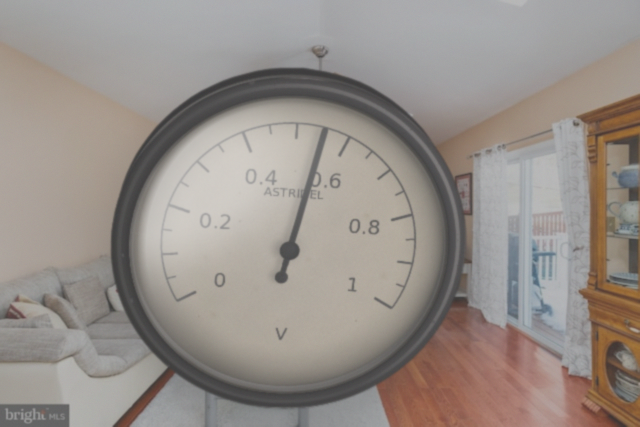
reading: 0.55 V
